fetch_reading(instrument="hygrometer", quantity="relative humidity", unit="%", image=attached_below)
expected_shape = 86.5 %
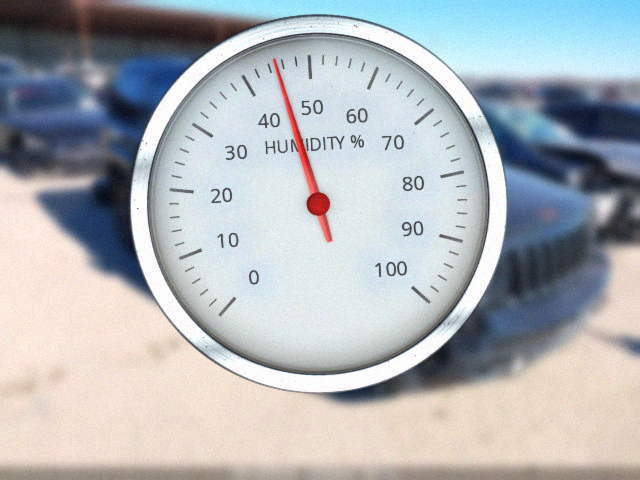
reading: 45 %
